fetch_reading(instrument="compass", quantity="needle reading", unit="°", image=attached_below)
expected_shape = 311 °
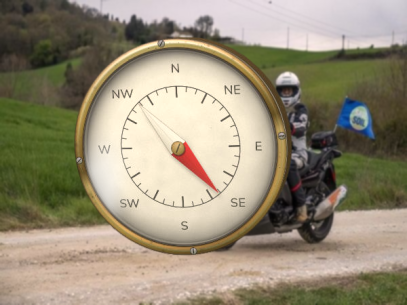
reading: 140 °
